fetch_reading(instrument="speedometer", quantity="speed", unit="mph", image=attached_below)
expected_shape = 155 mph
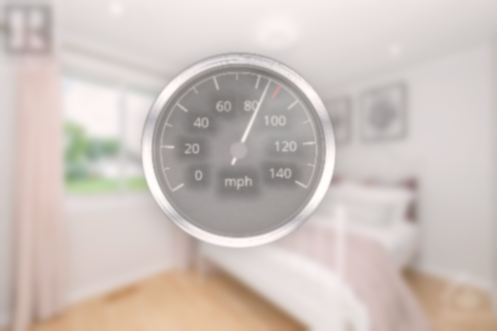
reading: 85 mph
